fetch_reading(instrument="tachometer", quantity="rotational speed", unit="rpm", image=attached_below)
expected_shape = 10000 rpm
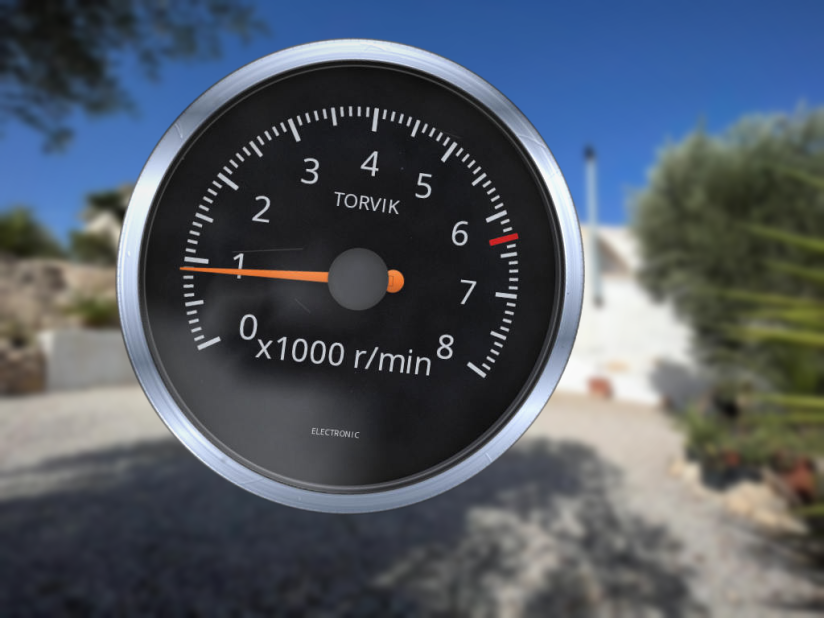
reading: 900 rpm
